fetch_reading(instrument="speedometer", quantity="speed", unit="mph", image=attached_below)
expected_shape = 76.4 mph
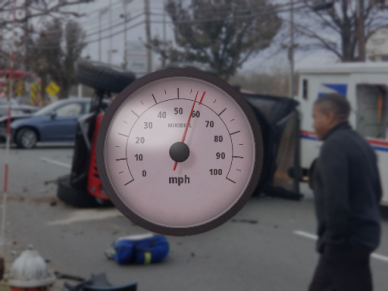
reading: 57.5 mph
